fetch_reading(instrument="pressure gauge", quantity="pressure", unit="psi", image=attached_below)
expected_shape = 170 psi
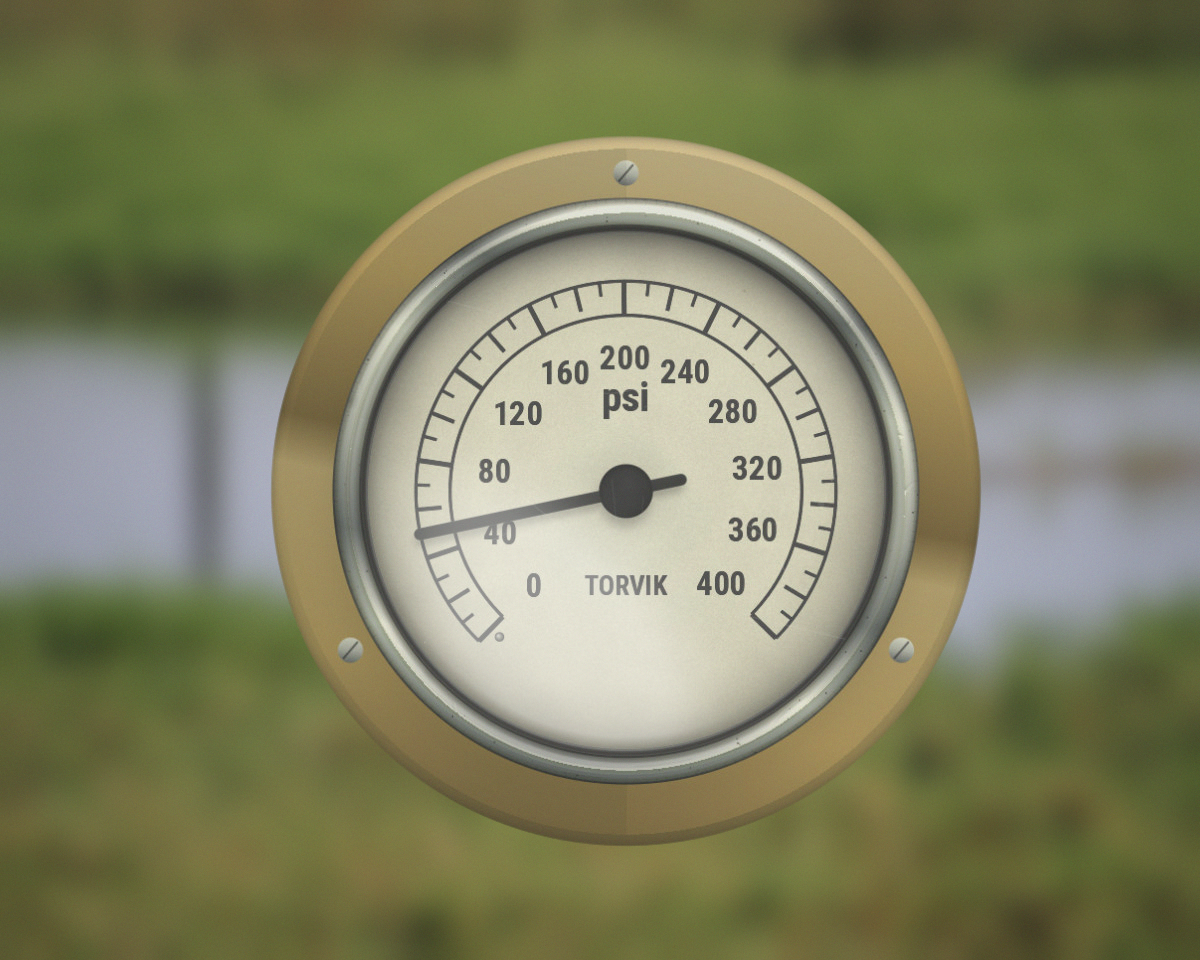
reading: 50 psi
